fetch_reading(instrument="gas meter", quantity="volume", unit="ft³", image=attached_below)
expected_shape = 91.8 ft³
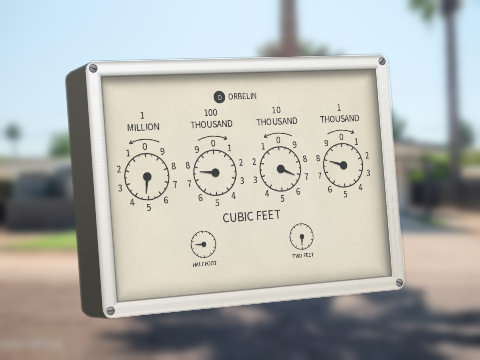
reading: 476800 ft³
